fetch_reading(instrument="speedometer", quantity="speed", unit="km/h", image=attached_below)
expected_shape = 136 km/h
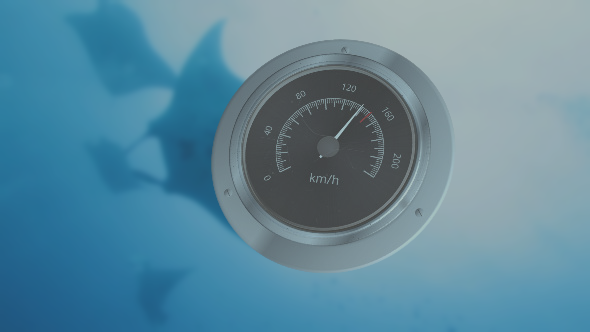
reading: 140 km/h
